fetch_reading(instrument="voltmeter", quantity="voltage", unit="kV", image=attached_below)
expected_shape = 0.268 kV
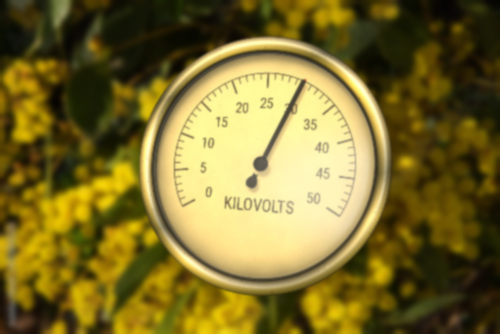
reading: 30 kV
